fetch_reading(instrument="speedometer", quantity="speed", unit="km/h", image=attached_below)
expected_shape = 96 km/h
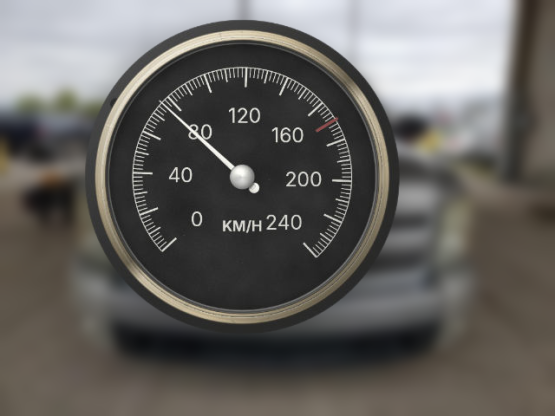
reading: 76 km/h
